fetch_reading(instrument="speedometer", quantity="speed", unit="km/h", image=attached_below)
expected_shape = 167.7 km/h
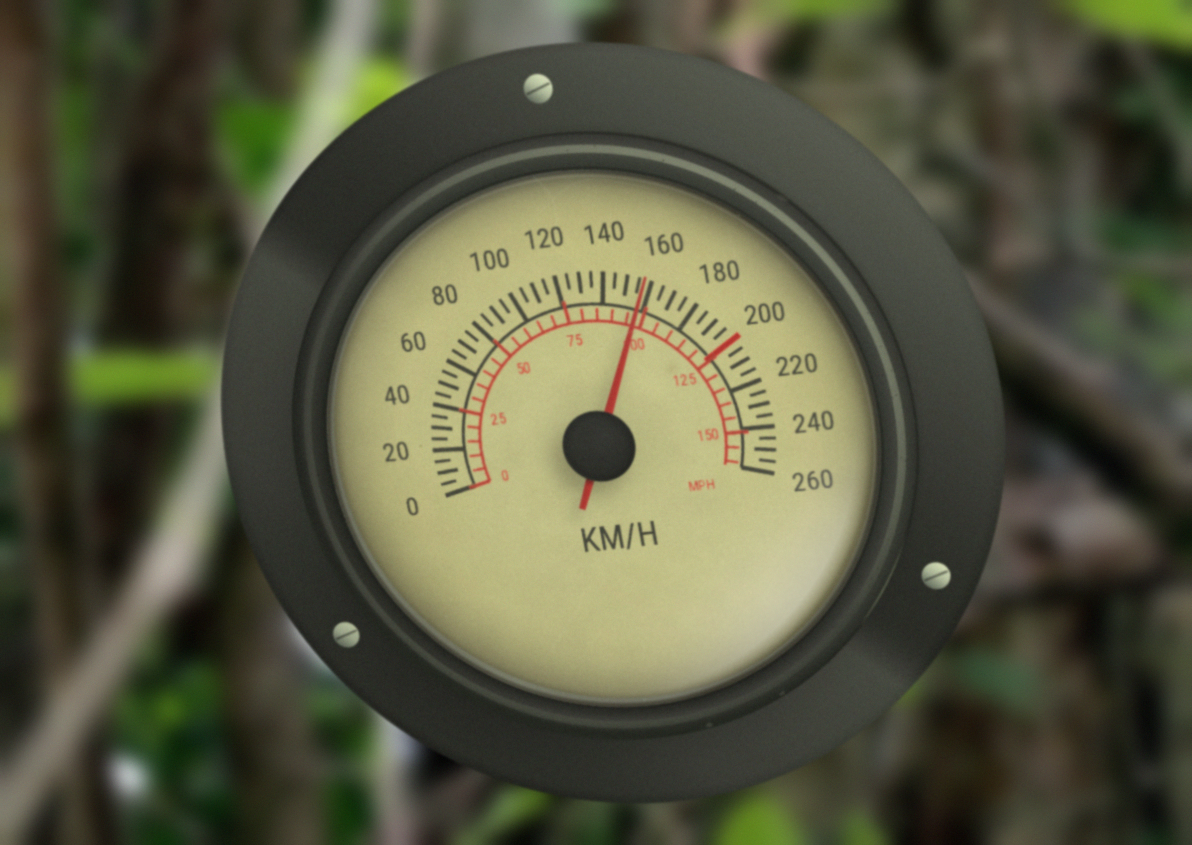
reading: 157.5 km/h
